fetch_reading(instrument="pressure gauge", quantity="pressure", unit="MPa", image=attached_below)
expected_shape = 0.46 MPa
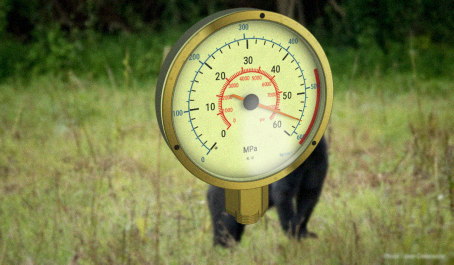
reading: 56 MPa
